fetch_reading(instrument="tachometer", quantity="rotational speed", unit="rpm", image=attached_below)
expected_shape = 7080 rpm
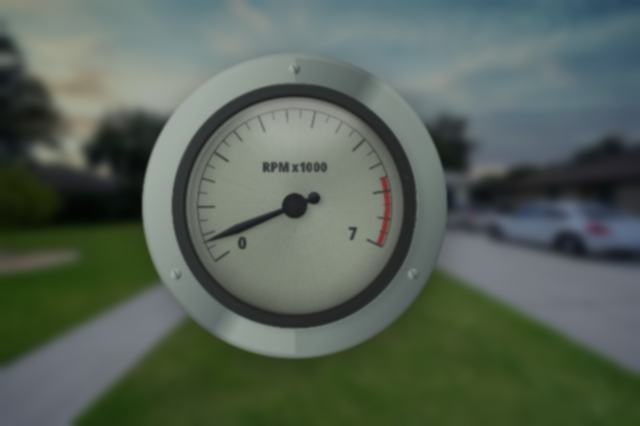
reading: 375 rpm
